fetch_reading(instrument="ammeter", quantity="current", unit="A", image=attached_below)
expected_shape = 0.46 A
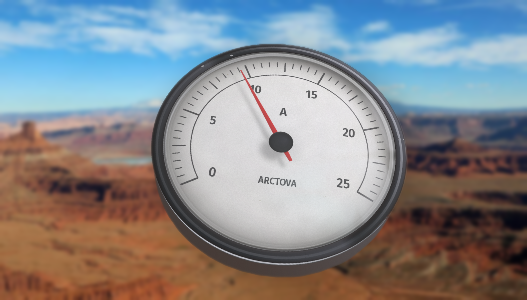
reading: 9.5 A
